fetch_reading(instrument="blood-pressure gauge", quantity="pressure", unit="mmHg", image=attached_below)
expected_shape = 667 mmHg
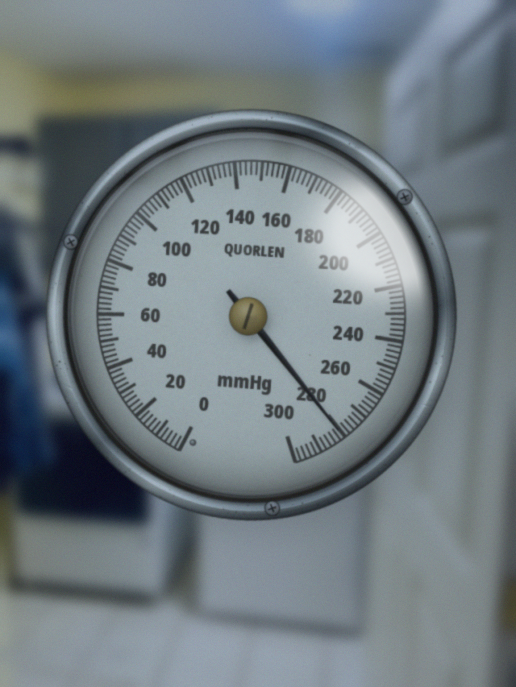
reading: 280 mmHg
